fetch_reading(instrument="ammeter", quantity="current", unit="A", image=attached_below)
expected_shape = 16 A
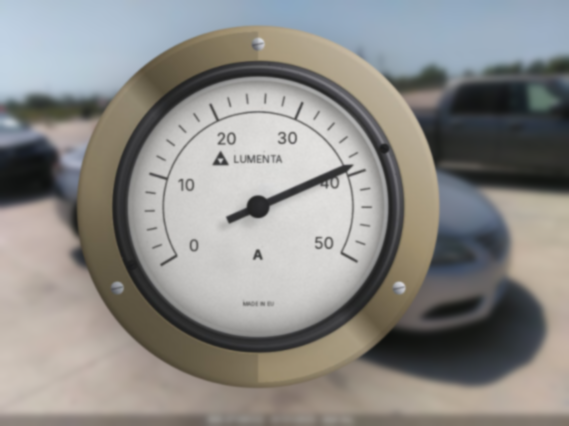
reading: 39 A
